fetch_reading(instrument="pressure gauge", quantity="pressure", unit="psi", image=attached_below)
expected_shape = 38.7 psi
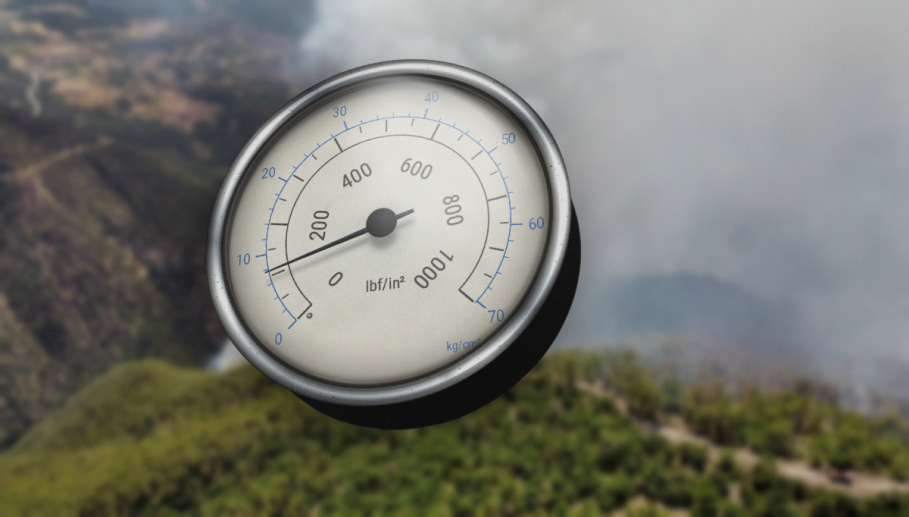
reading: 100 psi
